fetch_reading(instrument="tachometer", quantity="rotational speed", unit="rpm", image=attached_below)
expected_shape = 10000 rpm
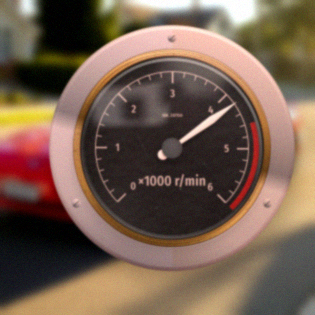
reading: 4200 rpm
